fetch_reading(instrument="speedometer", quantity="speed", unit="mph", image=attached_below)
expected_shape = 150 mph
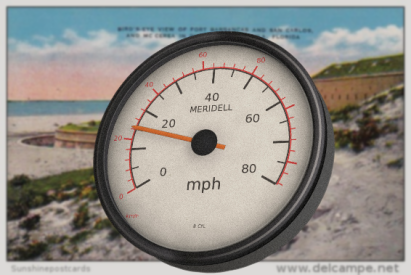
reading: 15 mph
